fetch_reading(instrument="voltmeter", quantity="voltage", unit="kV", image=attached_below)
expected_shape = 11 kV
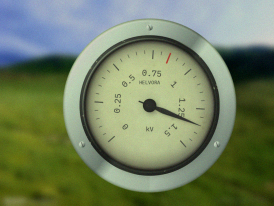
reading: 1.35 kV
